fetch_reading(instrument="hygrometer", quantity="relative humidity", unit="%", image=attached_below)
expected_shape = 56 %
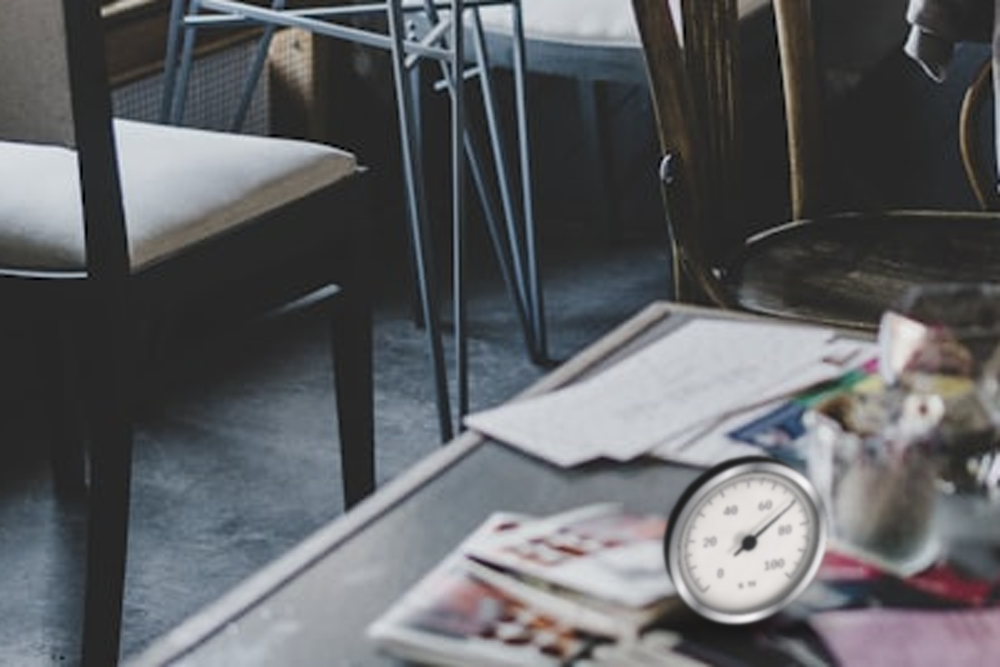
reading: 70 %
